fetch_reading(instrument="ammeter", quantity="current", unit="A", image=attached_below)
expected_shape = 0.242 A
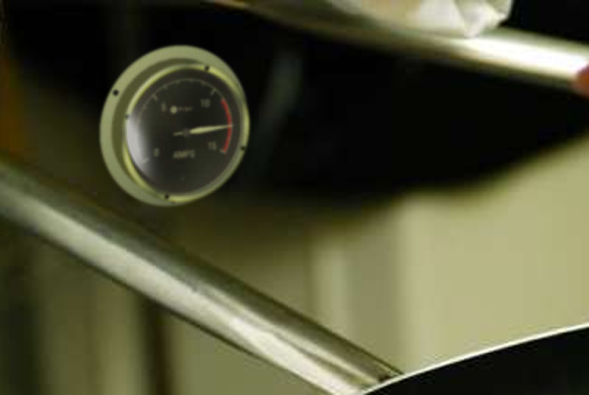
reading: 13 A
